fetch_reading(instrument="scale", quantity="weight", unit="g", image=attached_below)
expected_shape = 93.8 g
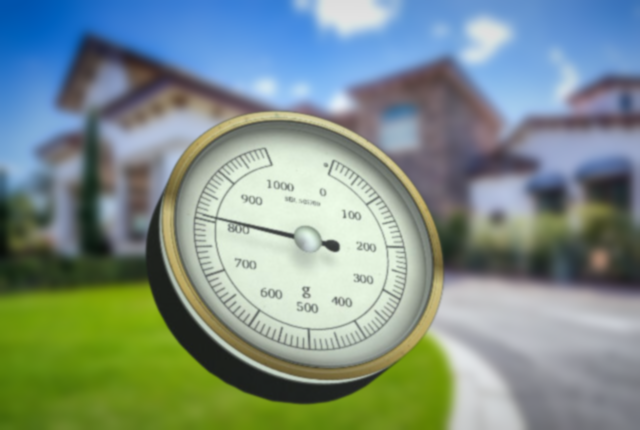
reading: 800 g
